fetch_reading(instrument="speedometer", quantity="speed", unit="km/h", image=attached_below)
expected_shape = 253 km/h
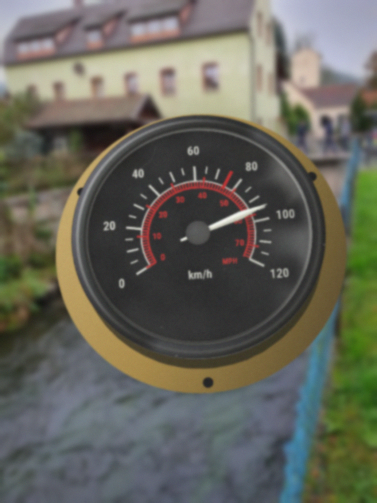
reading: 95 km/h
